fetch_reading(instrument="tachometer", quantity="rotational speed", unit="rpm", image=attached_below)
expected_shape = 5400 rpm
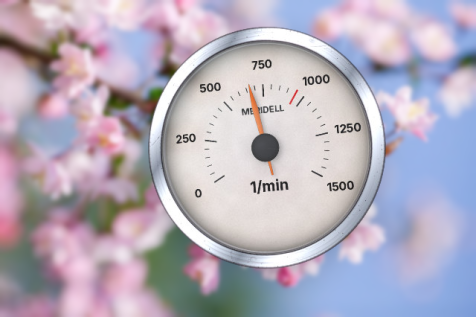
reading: 675 rpm
